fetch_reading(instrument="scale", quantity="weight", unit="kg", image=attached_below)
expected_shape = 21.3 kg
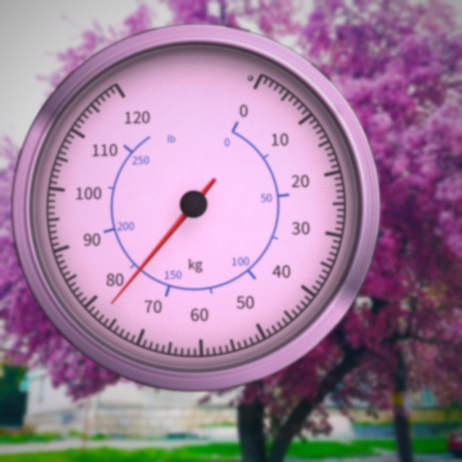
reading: 77 kg
